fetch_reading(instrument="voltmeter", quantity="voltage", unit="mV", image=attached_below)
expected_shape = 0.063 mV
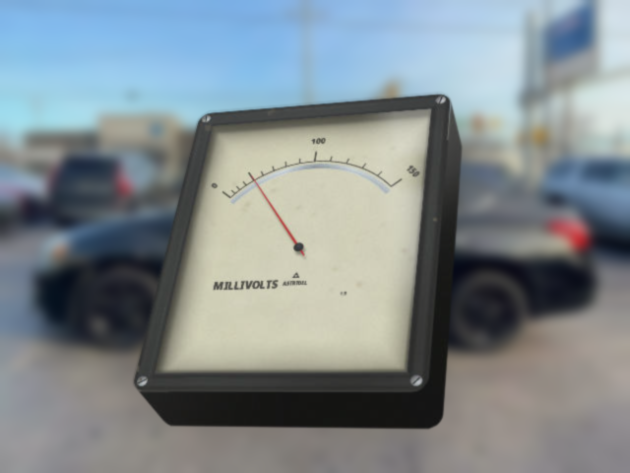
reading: 50 mV
